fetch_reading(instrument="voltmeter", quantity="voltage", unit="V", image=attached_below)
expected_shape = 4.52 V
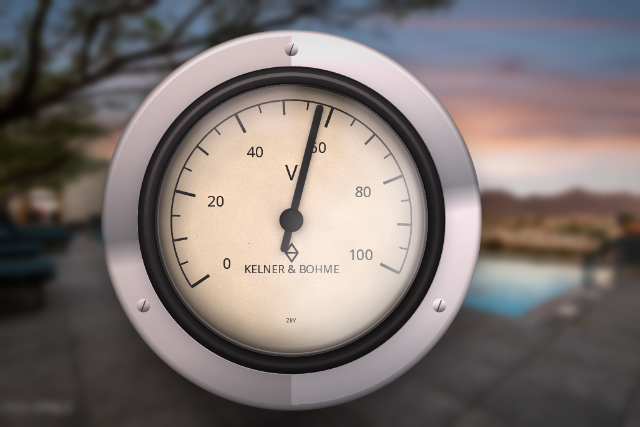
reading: 57.5 V
